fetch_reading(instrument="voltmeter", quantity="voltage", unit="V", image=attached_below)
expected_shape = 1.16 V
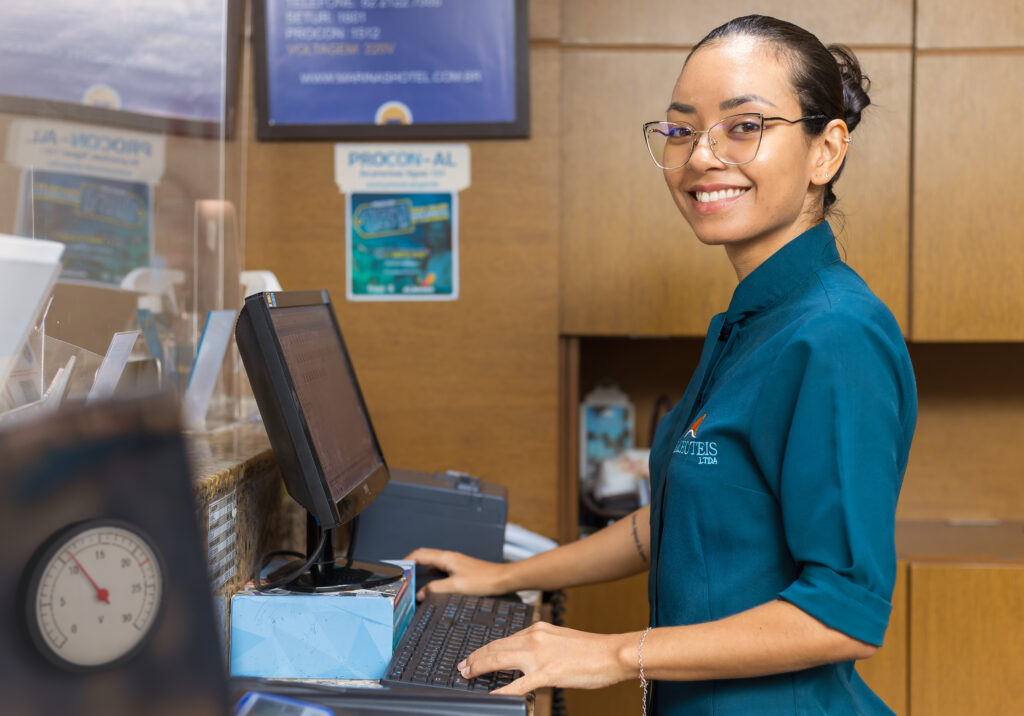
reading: 11 V
